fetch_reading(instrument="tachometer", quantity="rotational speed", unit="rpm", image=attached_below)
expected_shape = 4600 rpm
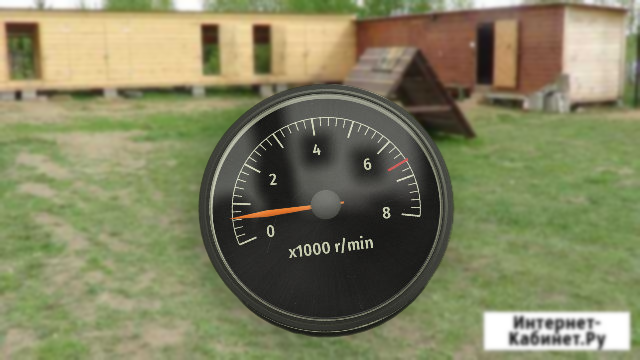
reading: 600 rpm
